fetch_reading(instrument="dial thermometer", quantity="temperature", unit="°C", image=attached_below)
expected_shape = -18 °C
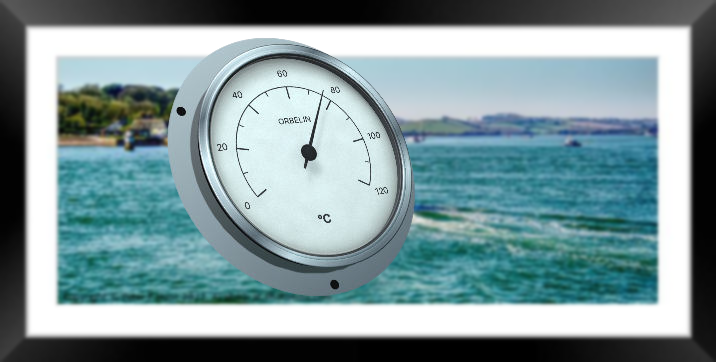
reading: 75 °C
